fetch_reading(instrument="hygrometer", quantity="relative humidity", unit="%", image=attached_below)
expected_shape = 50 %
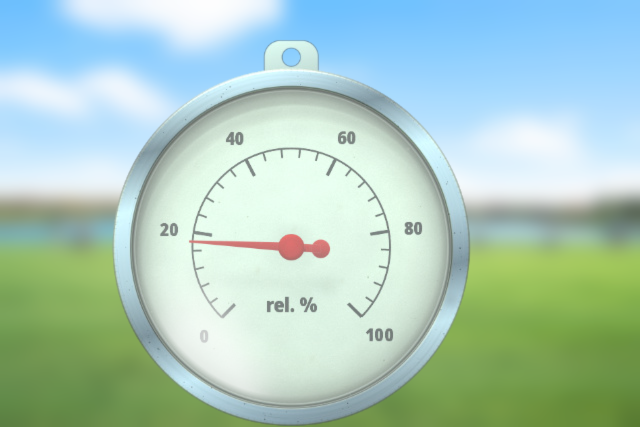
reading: 18 %
